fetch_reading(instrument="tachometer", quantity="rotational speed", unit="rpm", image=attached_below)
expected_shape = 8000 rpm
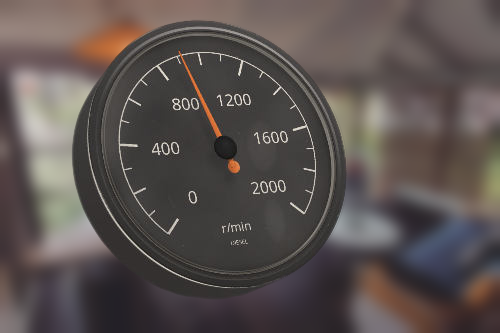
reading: 900 rpm
